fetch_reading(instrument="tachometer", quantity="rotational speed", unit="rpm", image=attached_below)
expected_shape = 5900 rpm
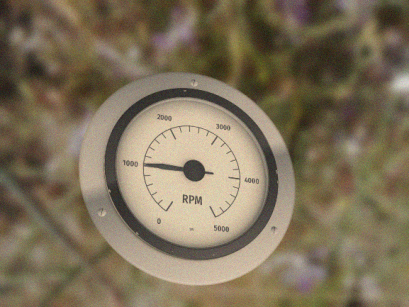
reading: 1000 rpm
